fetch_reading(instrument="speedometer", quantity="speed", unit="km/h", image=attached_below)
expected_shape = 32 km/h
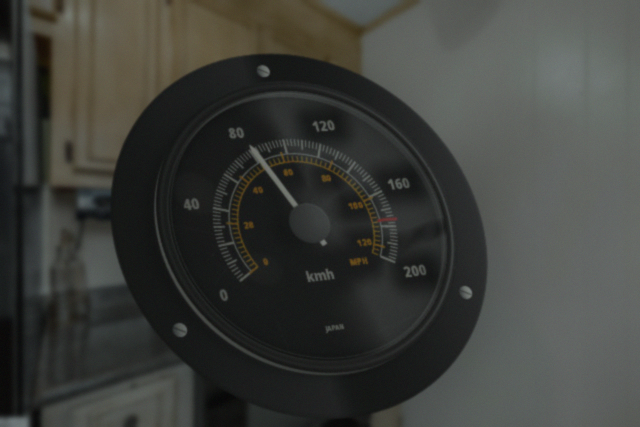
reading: 80 km/h
